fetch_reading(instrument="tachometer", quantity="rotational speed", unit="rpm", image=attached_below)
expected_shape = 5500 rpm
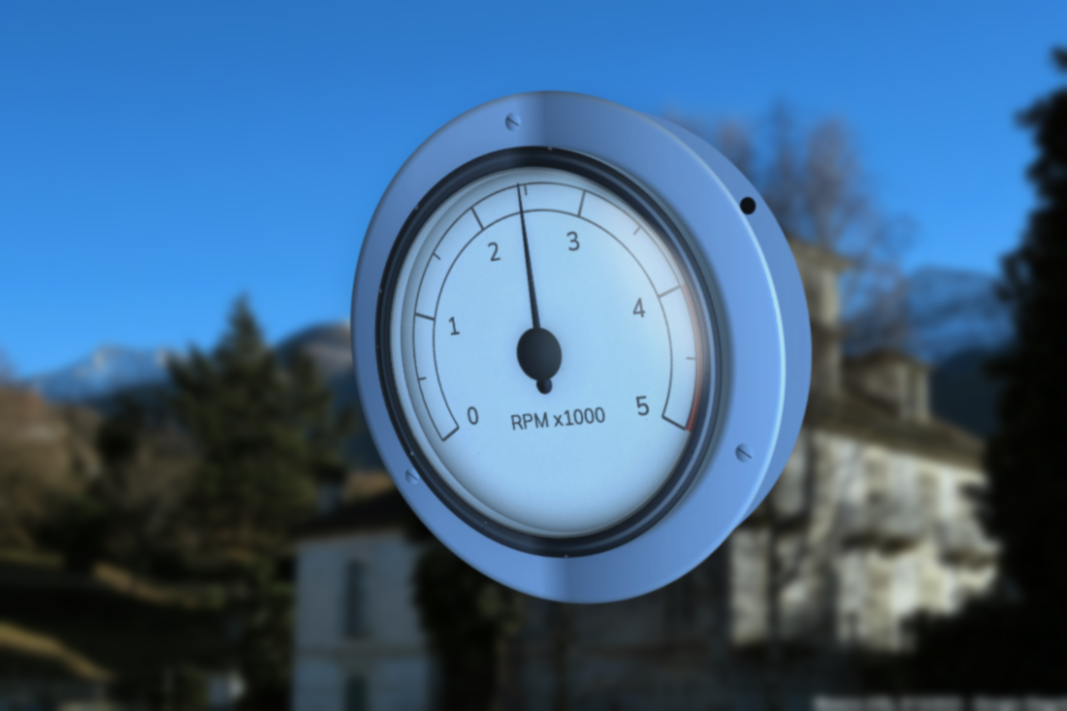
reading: 2500 rpm
